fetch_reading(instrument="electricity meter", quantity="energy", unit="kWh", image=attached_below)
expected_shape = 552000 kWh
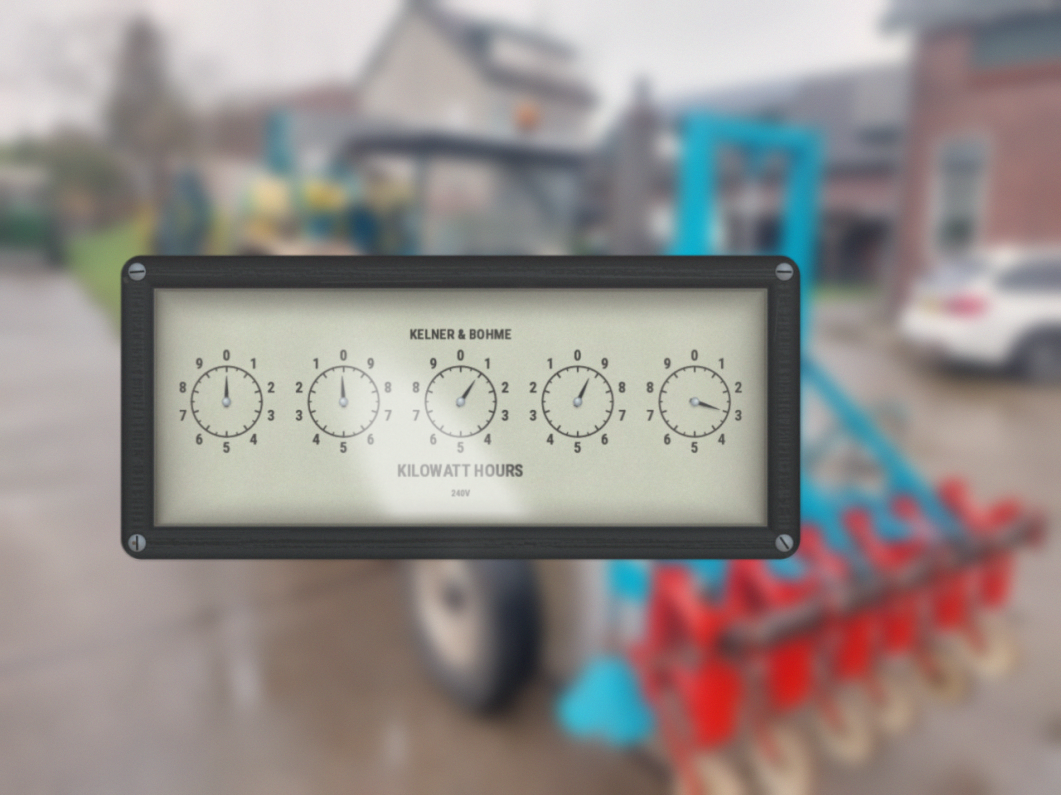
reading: 93 kWh
